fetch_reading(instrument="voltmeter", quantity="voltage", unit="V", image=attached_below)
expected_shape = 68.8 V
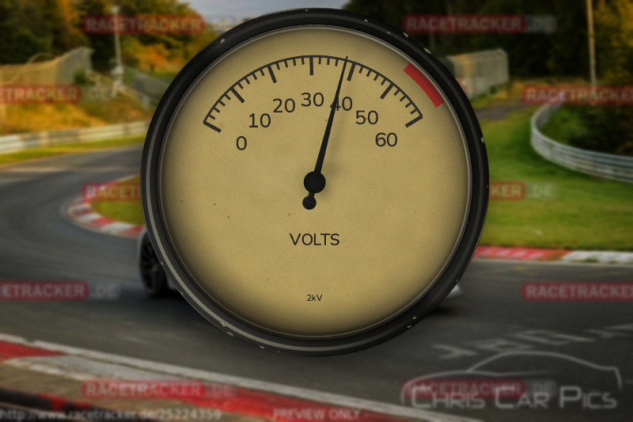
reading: 38 V
